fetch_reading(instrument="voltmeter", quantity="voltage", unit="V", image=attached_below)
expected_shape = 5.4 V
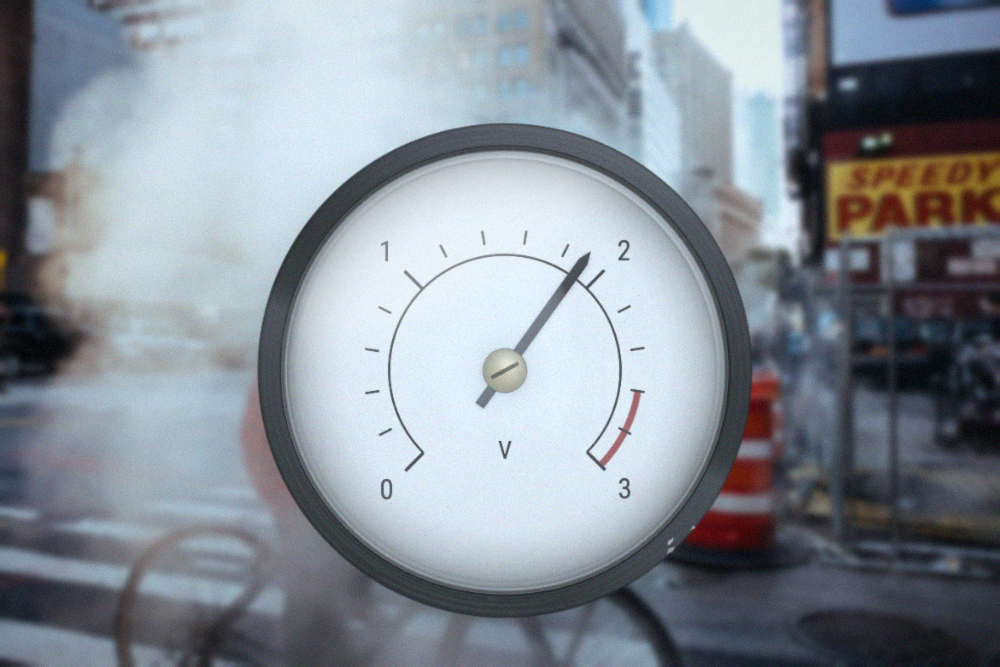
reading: 1.9 V
